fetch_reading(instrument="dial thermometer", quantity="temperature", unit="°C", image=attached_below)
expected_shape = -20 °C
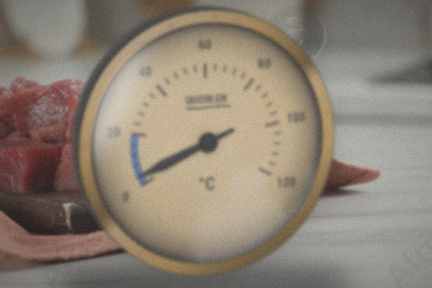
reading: 4 °C
